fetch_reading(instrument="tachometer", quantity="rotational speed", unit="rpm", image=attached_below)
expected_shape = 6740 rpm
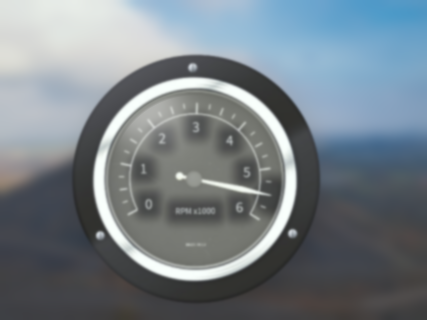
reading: 5500 rpm
